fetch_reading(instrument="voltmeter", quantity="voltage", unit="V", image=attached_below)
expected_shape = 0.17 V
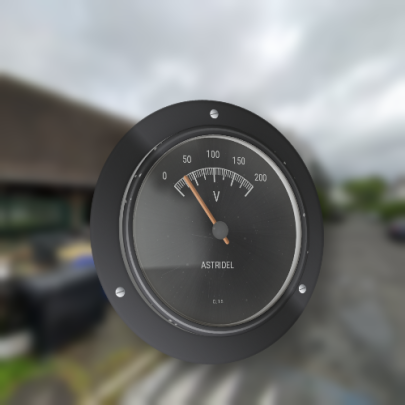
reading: 25 V
